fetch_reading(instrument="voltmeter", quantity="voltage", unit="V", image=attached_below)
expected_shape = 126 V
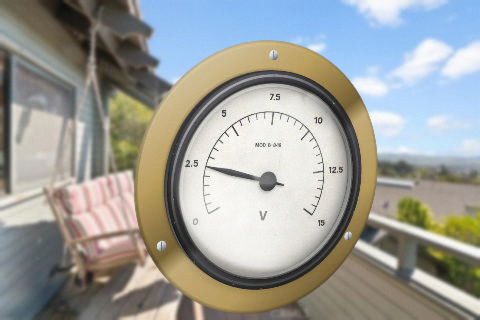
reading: 2.5 V
